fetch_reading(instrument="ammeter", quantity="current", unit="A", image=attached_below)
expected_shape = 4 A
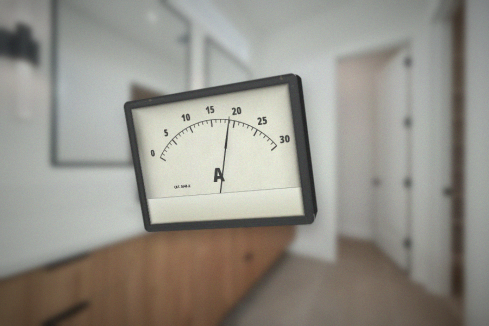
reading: 19 A
